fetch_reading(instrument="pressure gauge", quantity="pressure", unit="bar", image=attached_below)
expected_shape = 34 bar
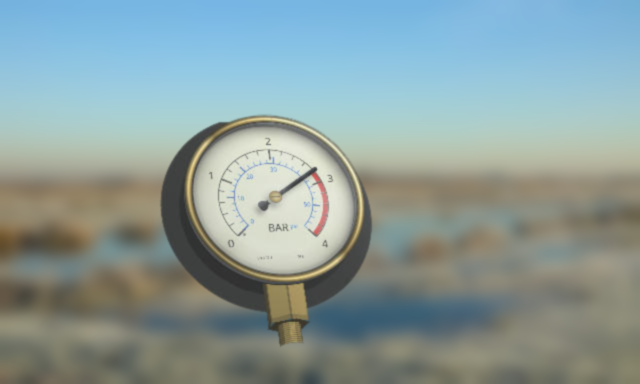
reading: 2.8 bar
